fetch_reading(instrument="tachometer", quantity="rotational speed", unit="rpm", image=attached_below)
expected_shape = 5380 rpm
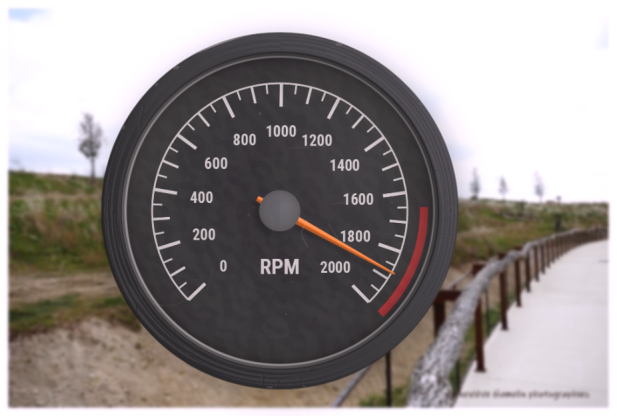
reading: 1875 rpm
